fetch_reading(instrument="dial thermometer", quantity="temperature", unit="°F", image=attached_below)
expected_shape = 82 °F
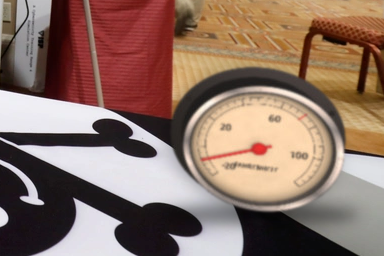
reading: -8 °F
